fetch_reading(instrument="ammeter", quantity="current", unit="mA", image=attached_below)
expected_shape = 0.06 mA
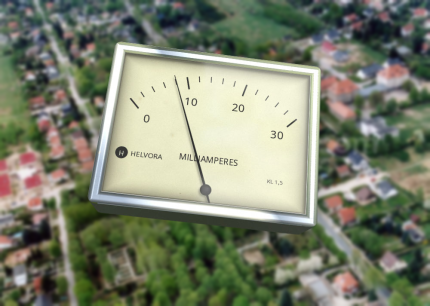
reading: 8 mA
